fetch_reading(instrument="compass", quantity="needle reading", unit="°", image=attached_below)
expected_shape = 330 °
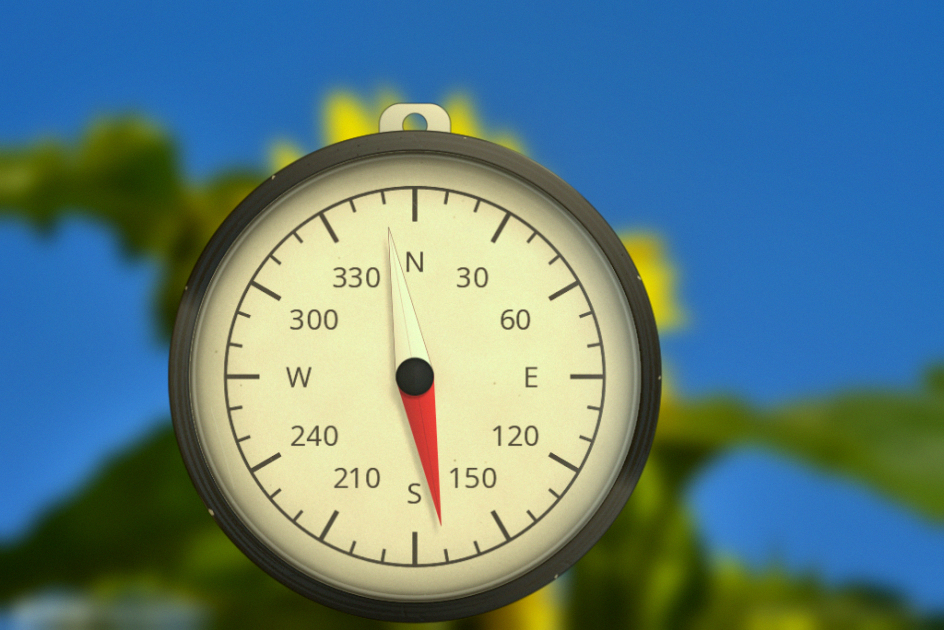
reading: 170 °
